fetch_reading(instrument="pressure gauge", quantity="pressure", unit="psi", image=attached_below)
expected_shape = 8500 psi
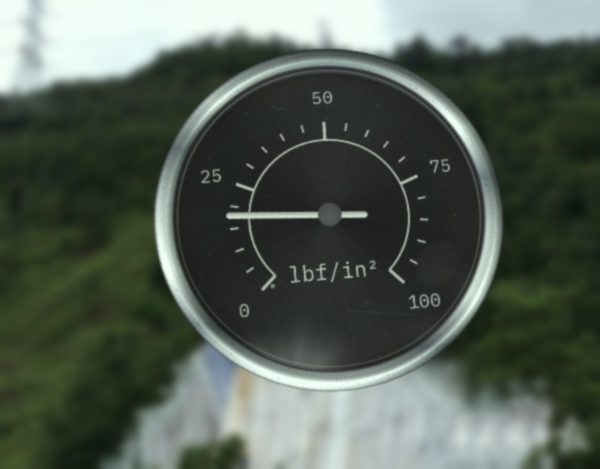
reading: 17.5 psi
